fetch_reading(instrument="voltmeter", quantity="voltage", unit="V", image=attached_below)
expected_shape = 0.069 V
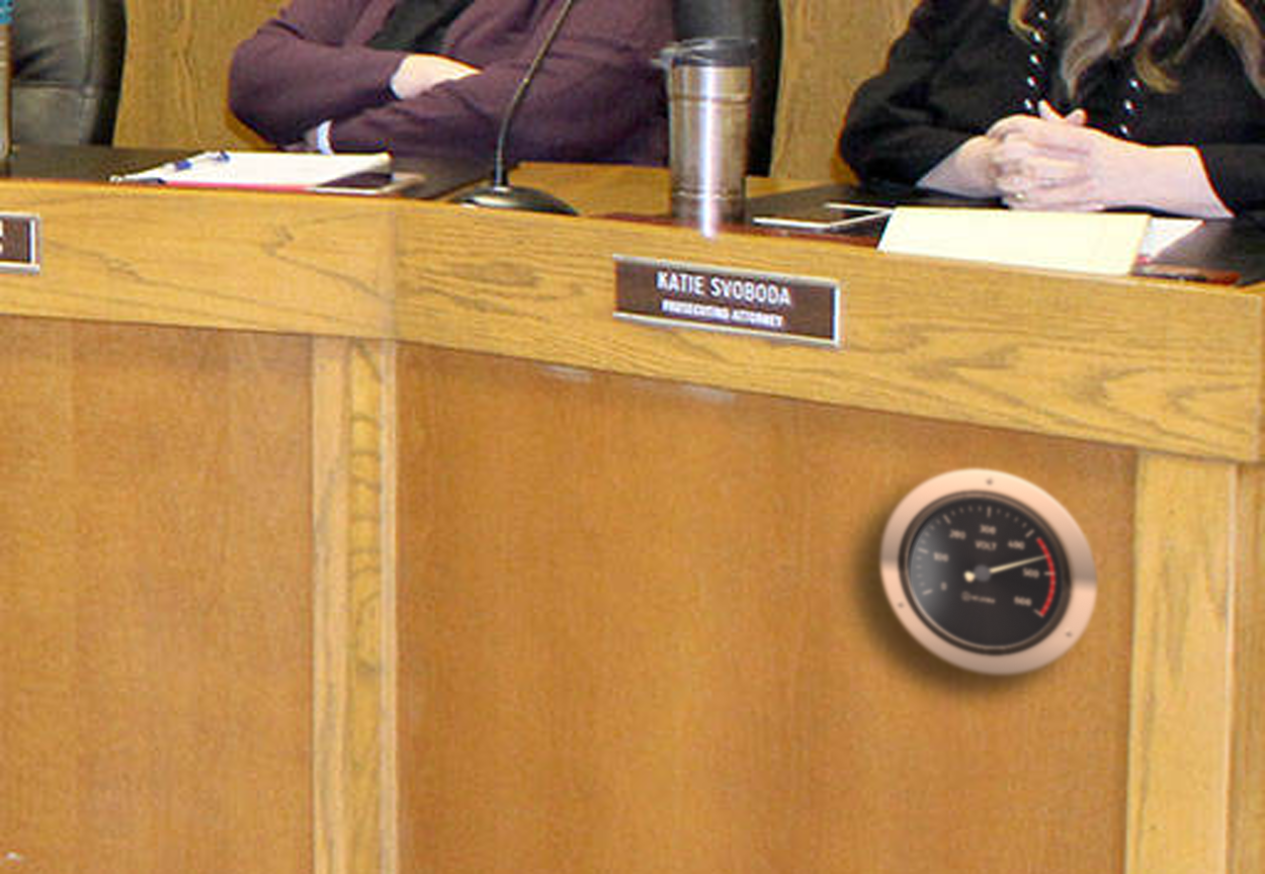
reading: 460 V
